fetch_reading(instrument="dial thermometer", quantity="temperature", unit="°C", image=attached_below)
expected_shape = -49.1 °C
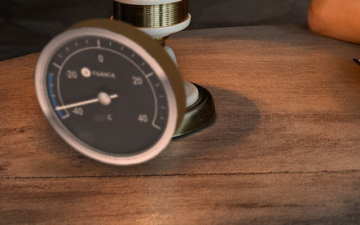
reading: -36 °C
